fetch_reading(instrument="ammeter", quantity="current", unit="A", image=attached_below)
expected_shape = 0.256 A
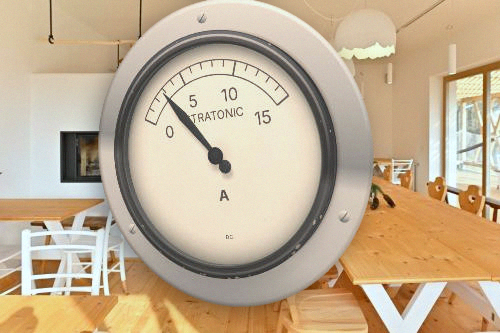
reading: 3 A
